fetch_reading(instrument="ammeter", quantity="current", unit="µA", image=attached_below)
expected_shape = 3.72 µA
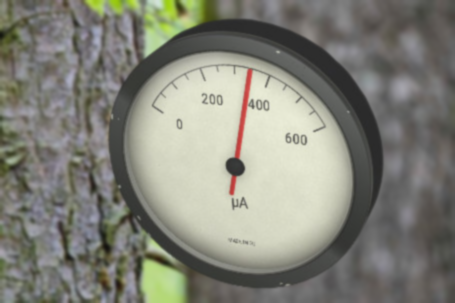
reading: 350 µA
